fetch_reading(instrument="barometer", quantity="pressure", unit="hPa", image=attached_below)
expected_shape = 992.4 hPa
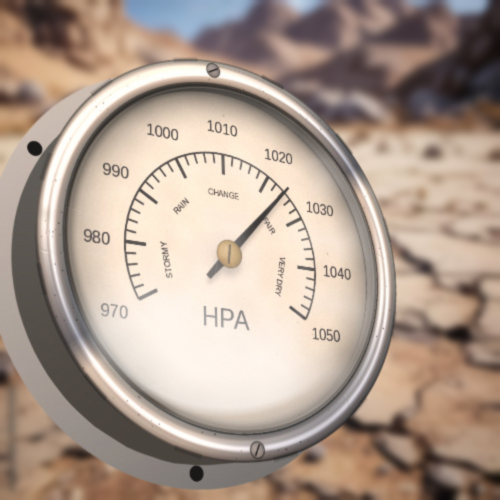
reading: 1024 hPa
